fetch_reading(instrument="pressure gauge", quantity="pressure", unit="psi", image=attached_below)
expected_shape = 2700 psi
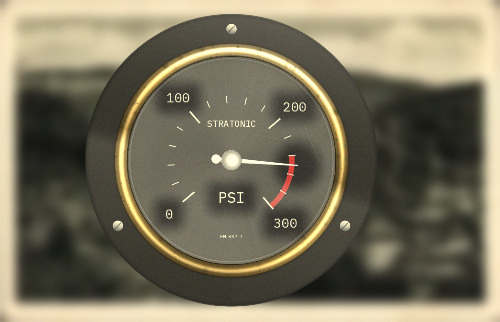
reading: 250 psi
